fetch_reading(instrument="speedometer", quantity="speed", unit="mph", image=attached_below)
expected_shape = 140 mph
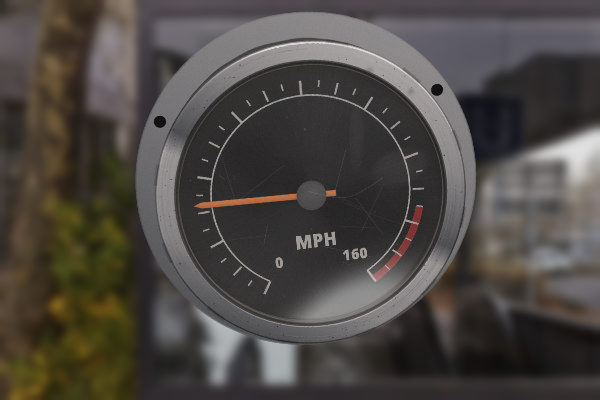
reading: 32.5 mph
